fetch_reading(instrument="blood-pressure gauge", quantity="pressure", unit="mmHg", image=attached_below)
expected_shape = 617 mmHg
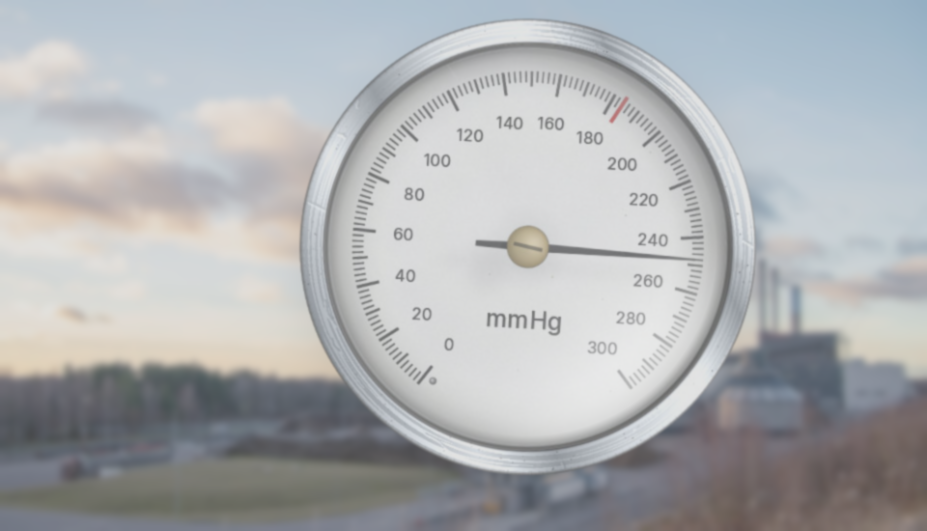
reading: 248 mmHg
